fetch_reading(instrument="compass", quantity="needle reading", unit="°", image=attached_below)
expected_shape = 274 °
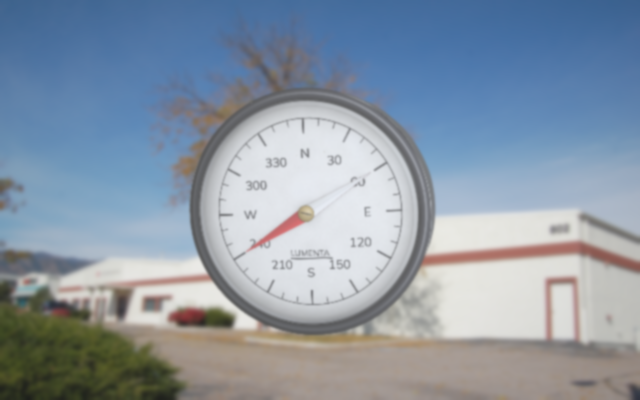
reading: 240 °
